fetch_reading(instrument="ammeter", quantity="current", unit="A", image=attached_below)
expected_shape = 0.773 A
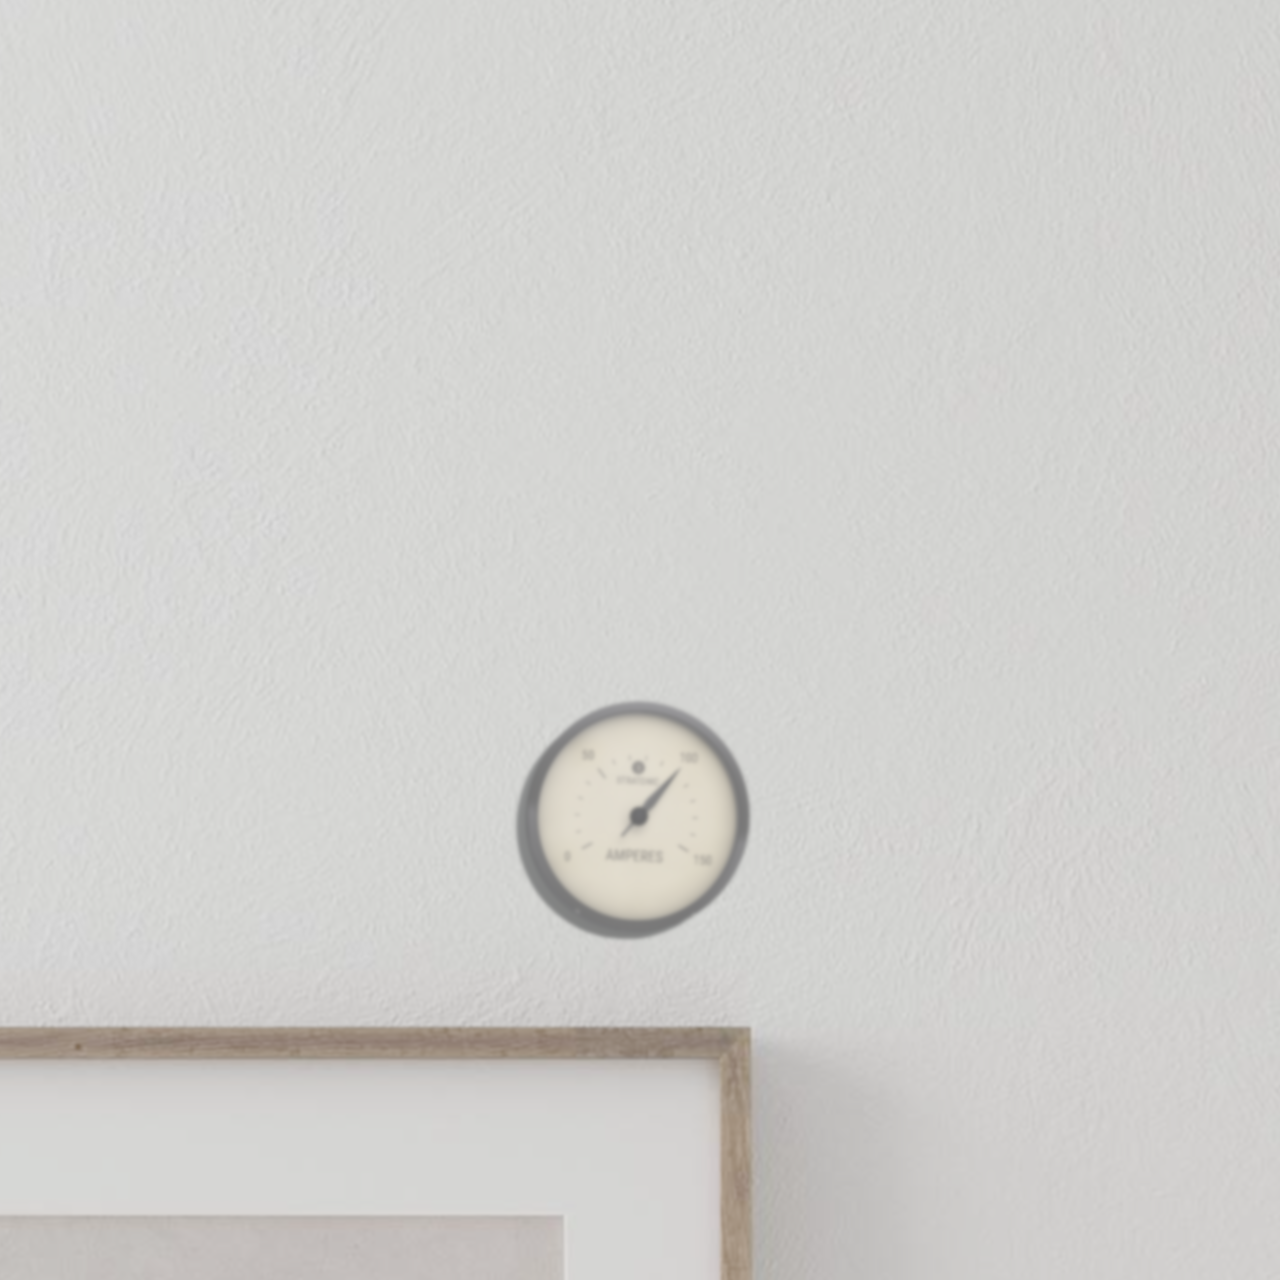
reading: 100 A
